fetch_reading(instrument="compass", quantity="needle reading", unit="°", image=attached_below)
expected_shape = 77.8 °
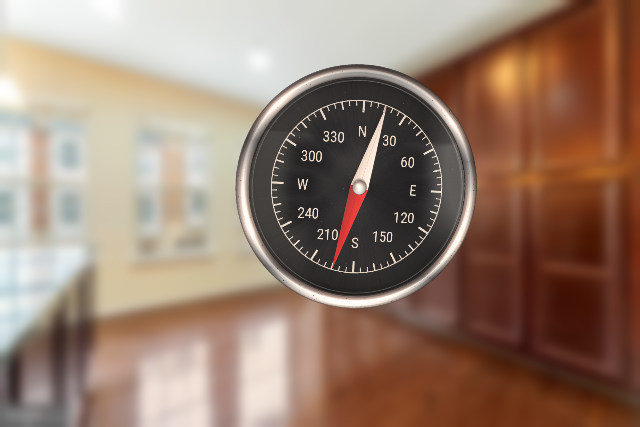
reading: 195 °
